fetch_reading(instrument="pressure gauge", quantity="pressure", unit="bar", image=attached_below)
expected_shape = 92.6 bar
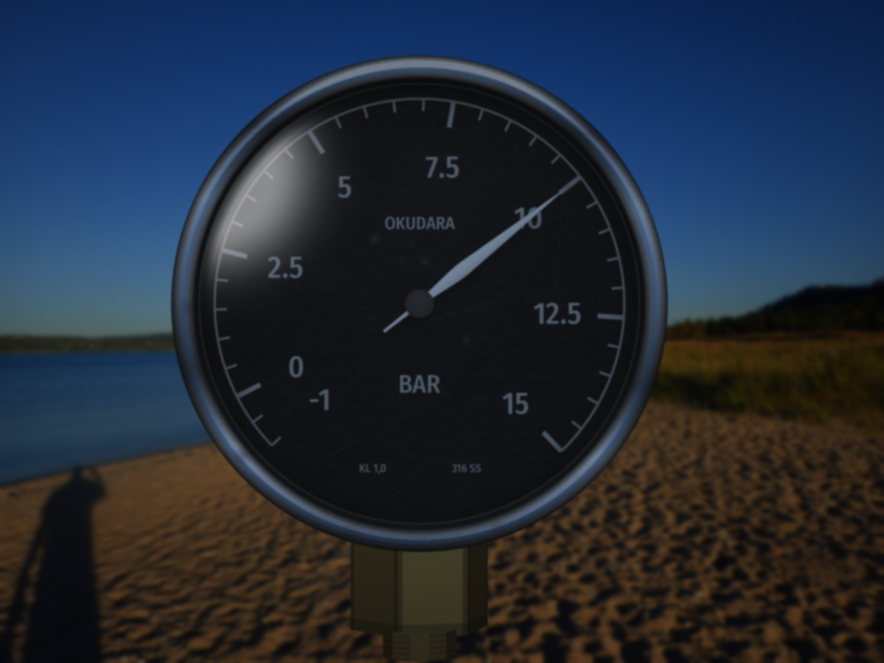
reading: 10 bar
